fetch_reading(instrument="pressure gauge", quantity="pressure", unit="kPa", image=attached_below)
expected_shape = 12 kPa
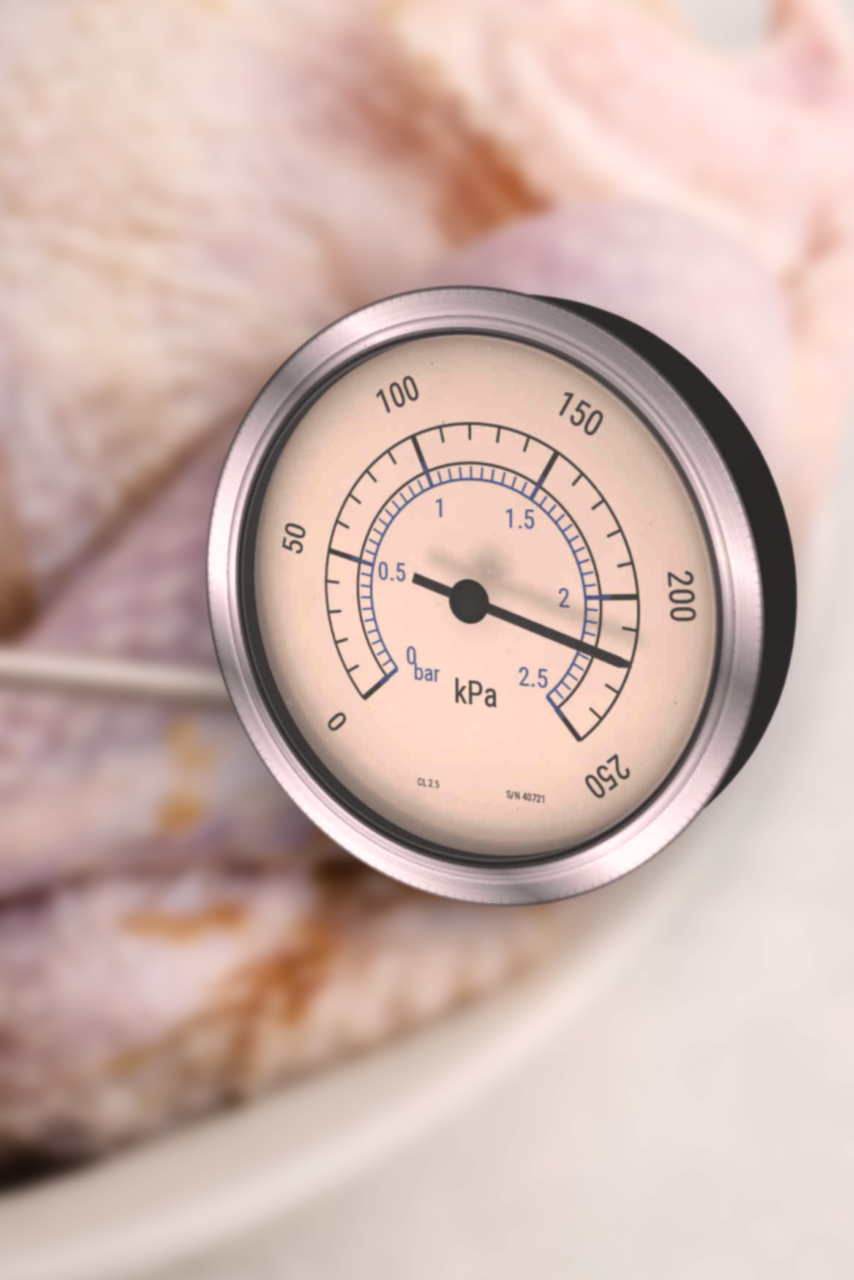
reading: 220 kPa
